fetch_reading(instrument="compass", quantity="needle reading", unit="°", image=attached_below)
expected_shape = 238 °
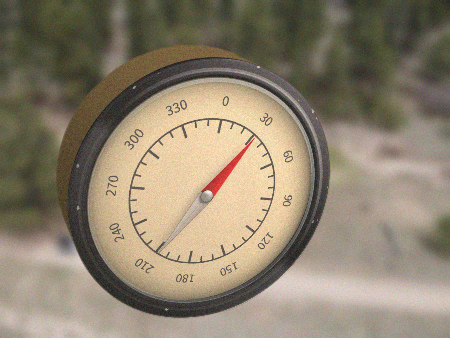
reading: 30 °
